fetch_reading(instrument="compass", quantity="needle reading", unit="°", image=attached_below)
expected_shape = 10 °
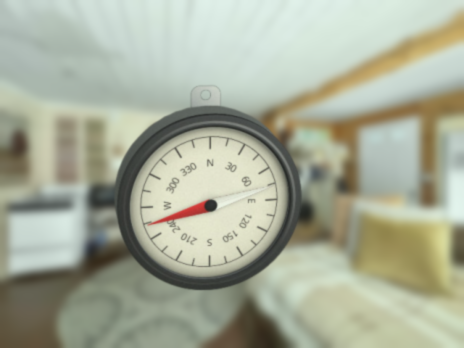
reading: 255 °
